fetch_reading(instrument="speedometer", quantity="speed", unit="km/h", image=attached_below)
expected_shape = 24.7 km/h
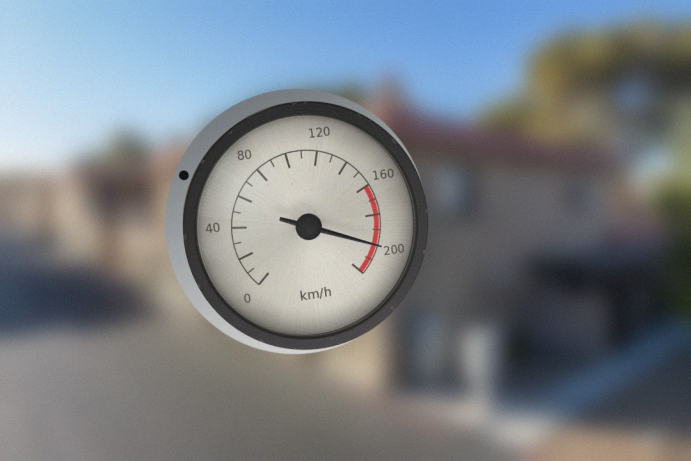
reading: 200 km/h
